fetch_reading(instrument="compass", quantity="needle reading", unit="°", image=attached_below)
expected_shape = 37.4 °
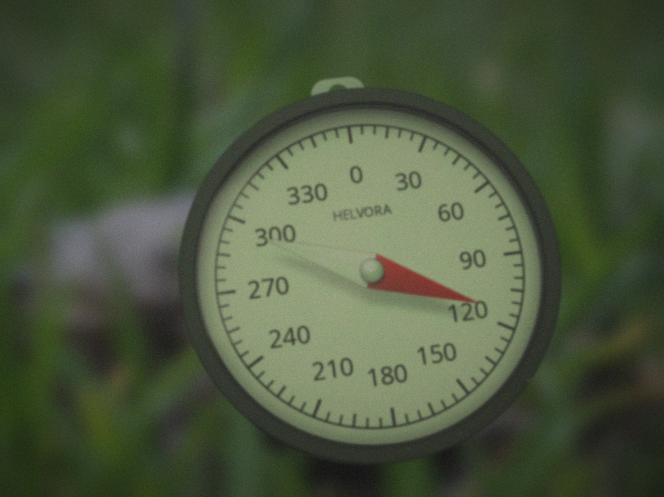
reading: 115 °
